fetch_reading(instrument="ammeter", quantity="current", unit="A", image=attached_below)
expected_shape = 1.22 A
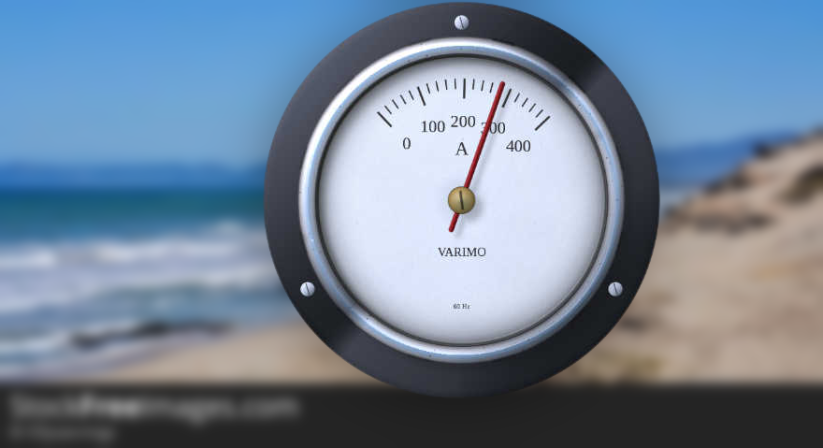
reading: 280 A
